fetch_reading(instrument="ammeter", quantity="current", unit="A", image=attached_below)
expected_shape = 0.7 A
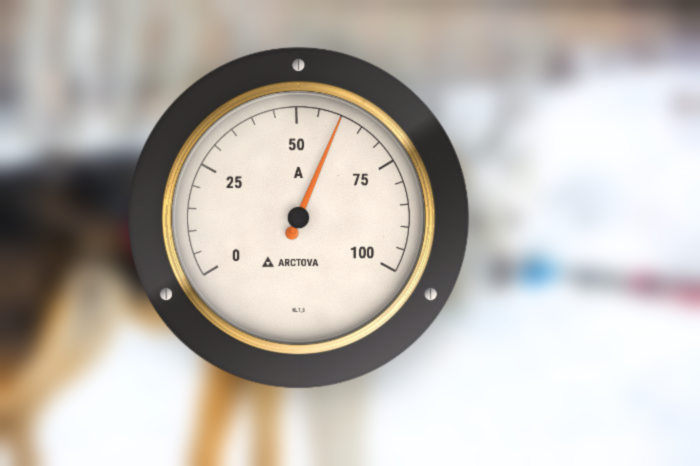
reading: 60 A
